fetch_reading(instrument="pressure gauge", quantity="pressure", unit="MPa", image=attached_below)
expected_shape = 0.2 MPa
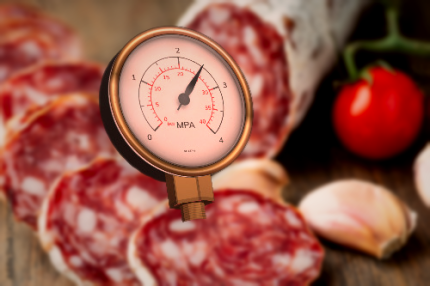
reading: 2.5 MPa
